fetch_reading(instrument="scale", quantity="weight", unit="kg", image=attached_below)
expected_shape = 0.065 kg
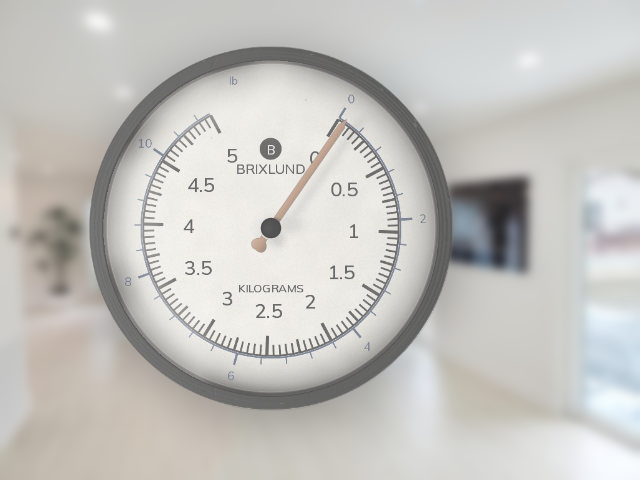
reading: 0.05 kg
